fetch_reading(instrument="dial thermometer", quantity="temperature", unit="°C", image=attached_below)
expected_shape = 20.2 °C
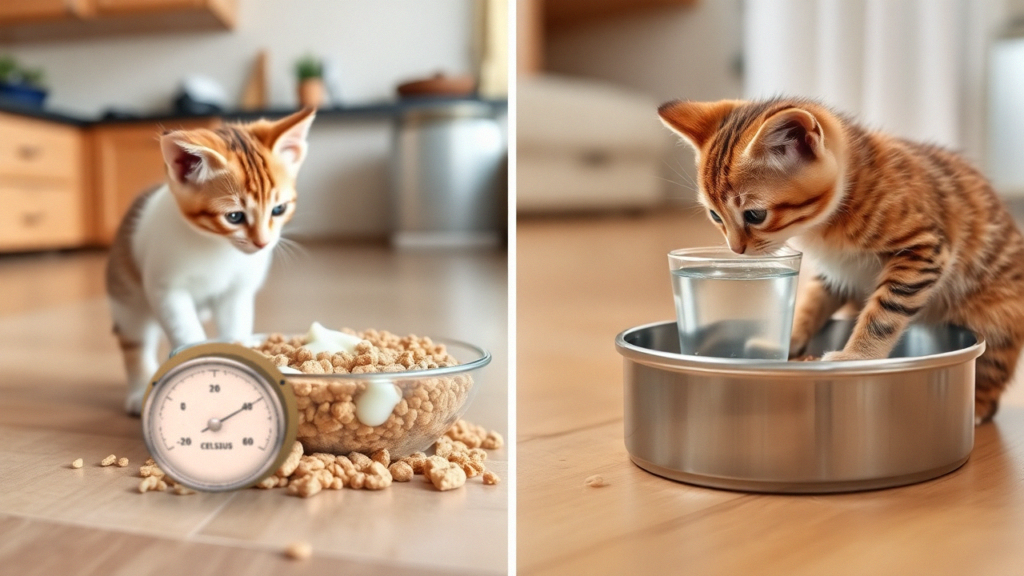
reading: 40 °C
